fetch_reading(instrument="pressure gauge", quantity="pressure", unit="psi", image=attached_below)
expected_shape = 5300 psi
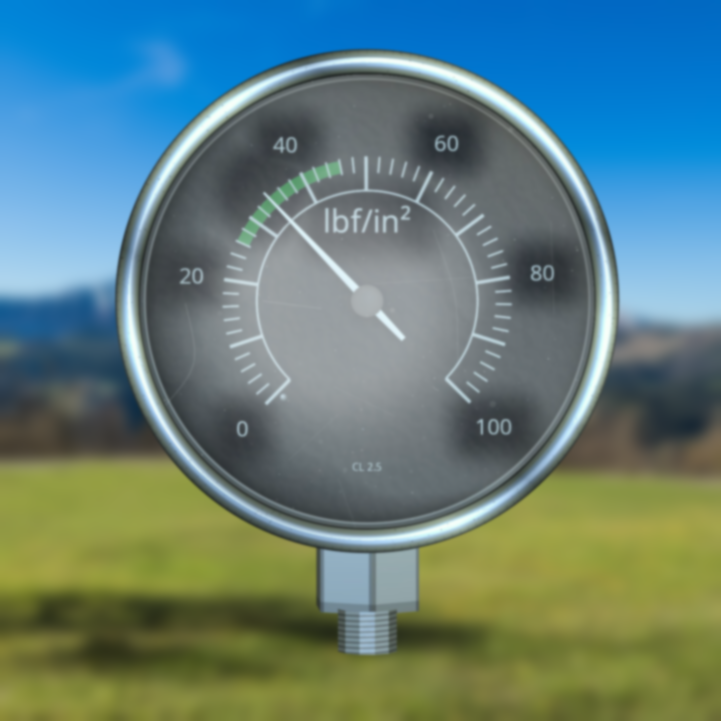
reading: 34 psi
